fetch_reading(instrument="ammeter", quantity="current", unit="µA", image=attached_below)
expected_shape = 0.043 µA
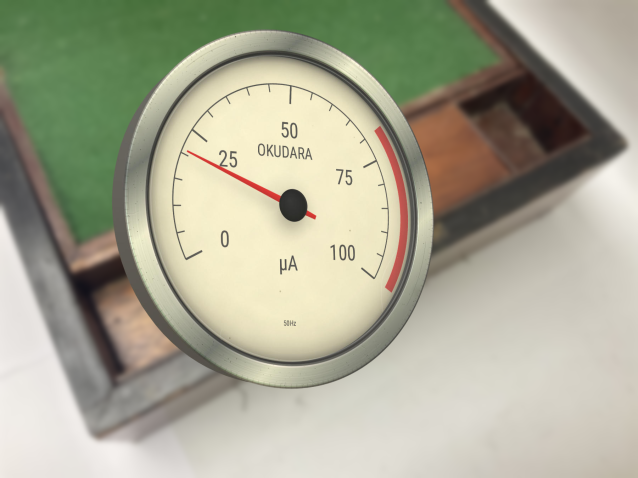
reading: 20 µA
